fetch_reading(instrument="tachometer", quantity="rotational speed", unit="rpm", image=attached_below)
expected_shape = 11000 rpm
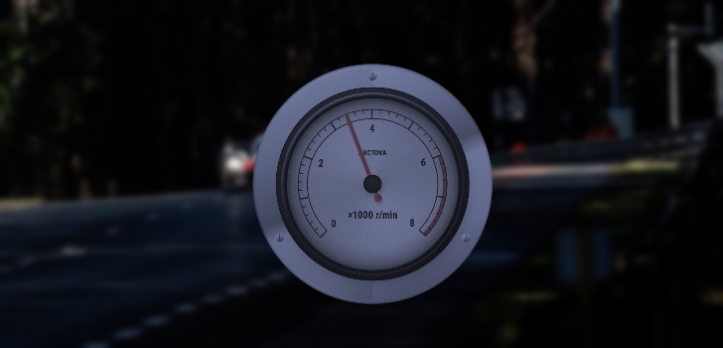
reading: 3400 rpm
